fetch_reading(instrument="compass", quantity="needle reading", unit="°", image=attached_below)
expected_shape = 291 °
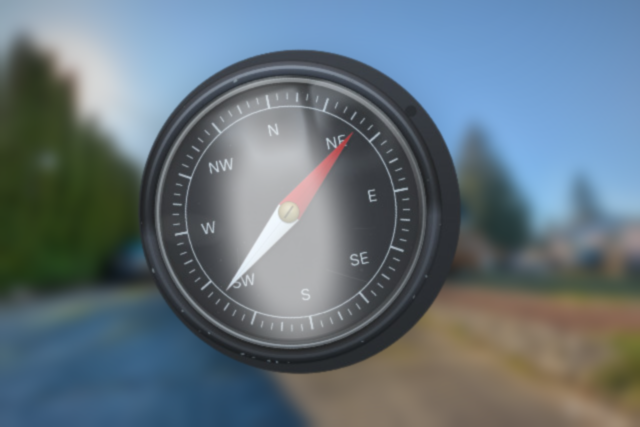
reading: 50 °
